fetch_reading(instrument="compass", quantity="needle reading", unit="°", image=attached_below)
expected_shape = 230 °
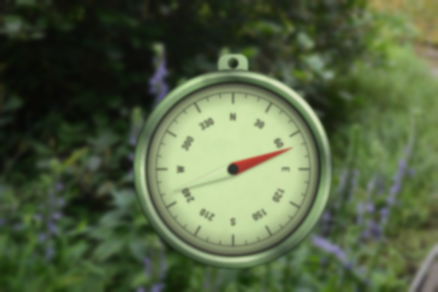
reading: 70 °
